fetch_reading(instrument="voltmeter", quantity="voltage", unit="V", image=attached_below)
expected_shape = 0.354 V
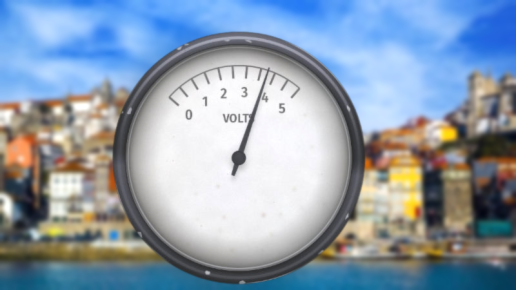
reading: 3.75 V
